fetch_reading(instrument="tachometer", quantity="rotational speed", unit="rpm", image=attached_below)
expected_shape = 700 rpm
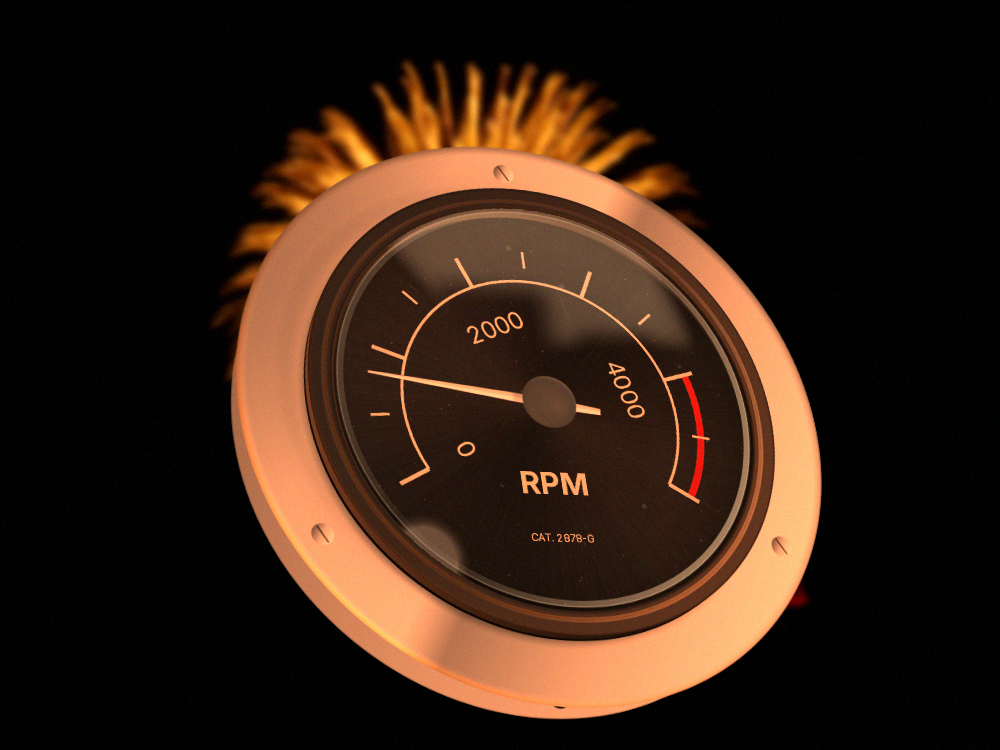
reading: 750 rpm
